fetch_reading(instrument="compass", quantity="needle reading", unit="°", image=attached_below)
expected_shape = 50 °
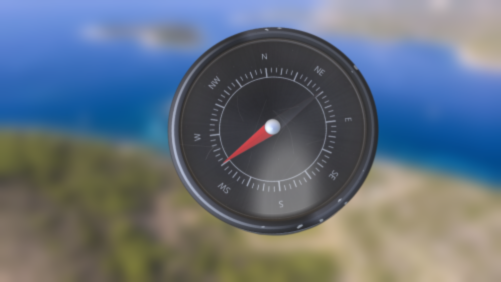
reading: 240 °
